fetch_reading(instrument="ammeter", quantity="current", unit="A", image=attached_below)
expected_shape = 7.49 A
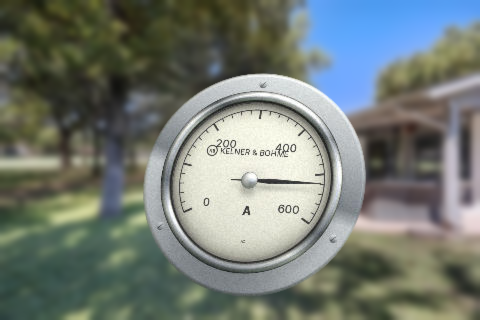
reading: 520 A
